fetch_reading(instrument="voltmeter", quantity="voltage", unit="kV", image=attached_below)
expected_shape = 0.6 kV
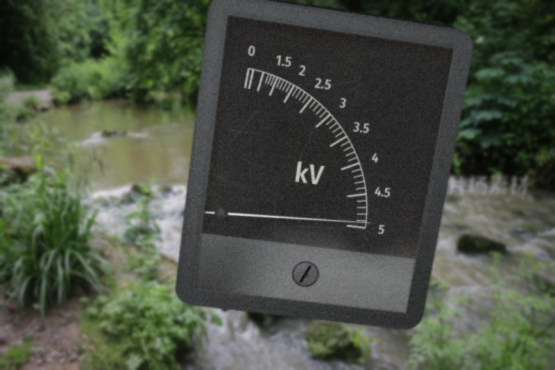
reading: 4.9 kV
